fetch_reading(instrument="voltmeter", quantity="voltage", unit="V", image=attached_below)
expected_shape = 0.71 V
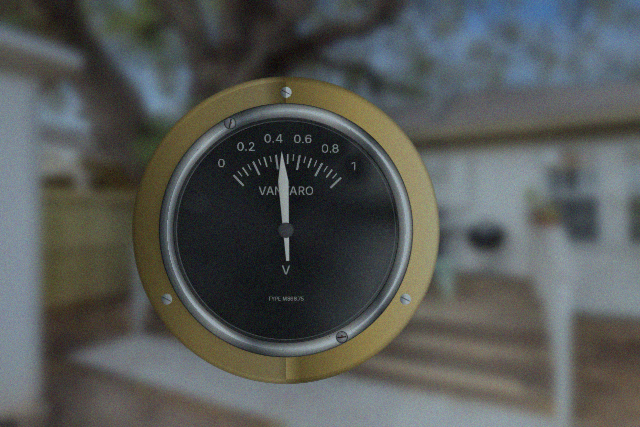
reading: 0.45 V
